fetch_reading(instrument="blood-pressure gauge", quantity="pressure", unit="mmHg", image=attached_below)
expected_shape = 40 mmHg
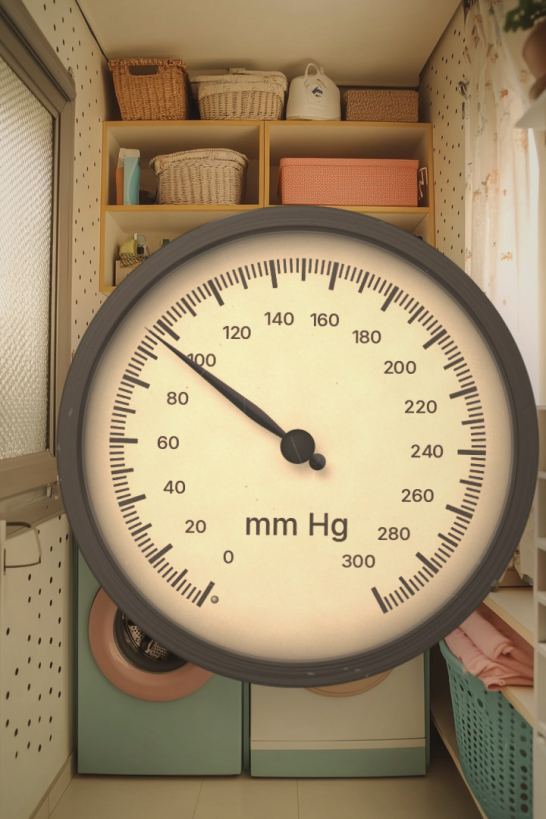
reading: 96 mmHg
